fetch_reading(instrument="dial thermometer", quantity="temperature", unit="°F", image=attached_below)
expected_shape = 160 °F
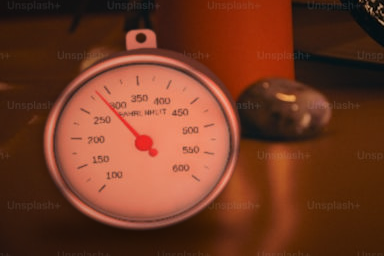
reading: 287.5 °F
